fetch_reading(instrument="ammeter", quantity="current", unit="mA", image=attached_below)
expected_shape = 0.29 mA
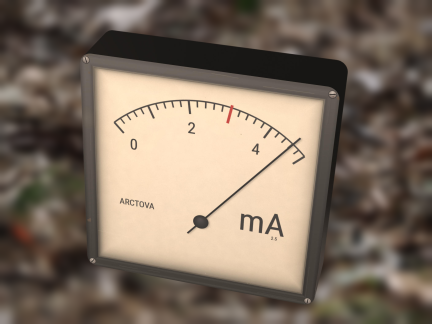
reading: 4.6 mA
